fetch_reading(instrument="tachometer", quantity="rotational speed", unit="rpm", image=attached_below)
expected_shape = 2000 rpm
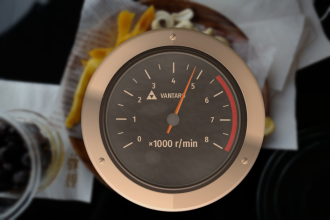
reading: 4750 rpm
